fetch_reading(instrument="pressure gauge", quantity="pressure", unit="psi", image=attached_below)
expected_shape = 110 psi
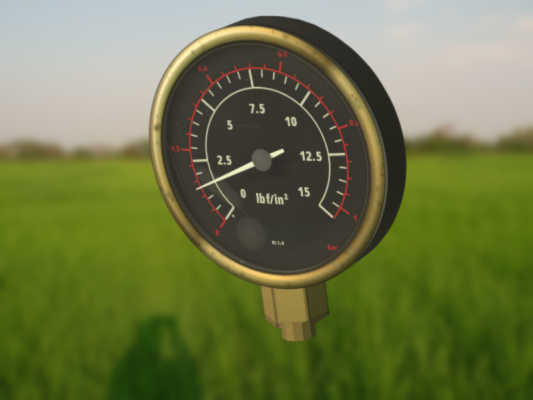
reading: 1.5 psi
